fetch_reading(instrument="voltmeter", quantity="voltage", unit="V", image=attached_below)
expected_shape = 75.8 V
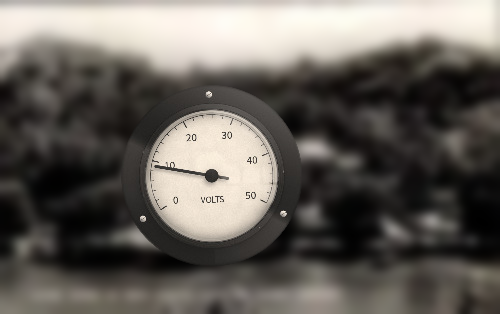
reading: 9 V
